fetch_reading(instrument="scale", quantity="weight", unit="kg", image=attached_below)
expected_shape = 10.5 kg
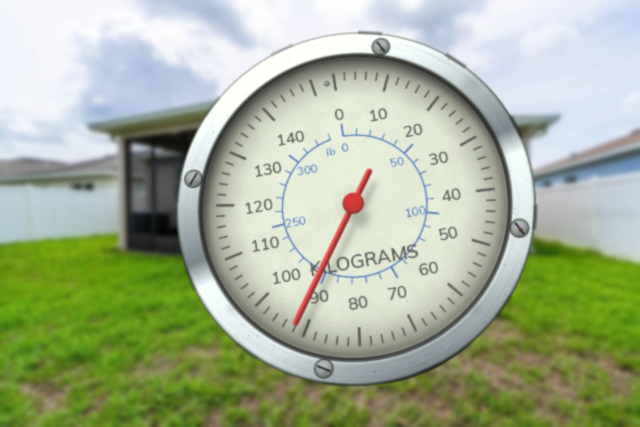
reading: 92 kg
